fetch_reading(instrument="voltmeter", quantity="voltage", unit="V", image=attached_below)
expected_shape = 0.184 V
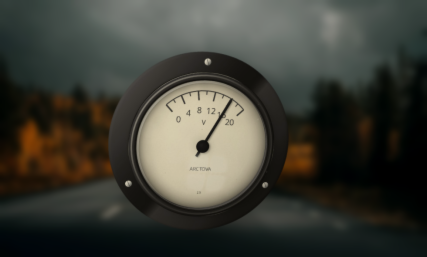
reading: 16 V
